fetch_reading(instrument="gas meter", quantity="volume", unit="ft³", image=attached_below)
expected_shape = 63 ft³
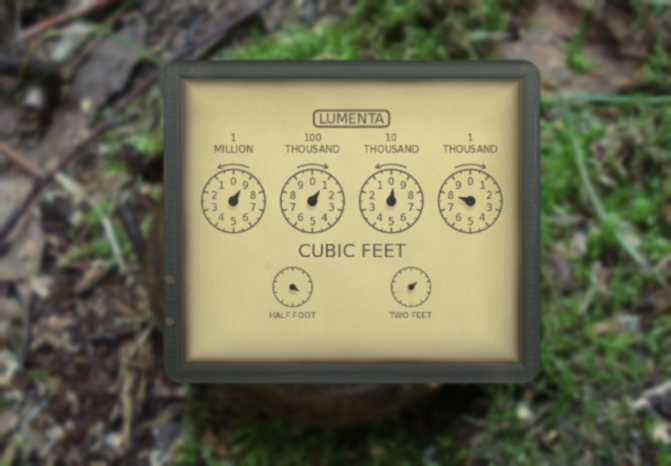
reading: 909800 ft³
